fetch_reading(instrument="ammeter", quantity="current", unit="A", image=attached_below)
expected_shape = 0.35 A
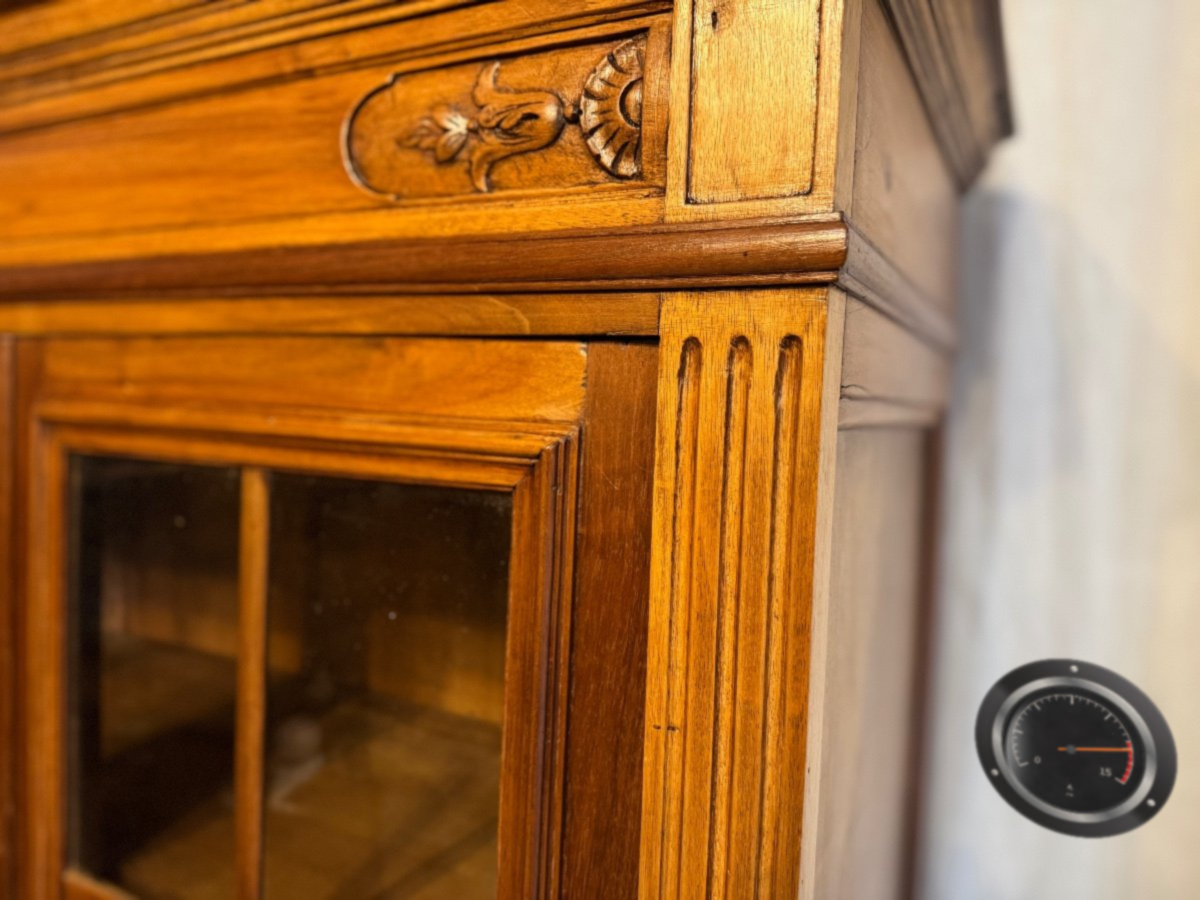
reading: 12.5 A
